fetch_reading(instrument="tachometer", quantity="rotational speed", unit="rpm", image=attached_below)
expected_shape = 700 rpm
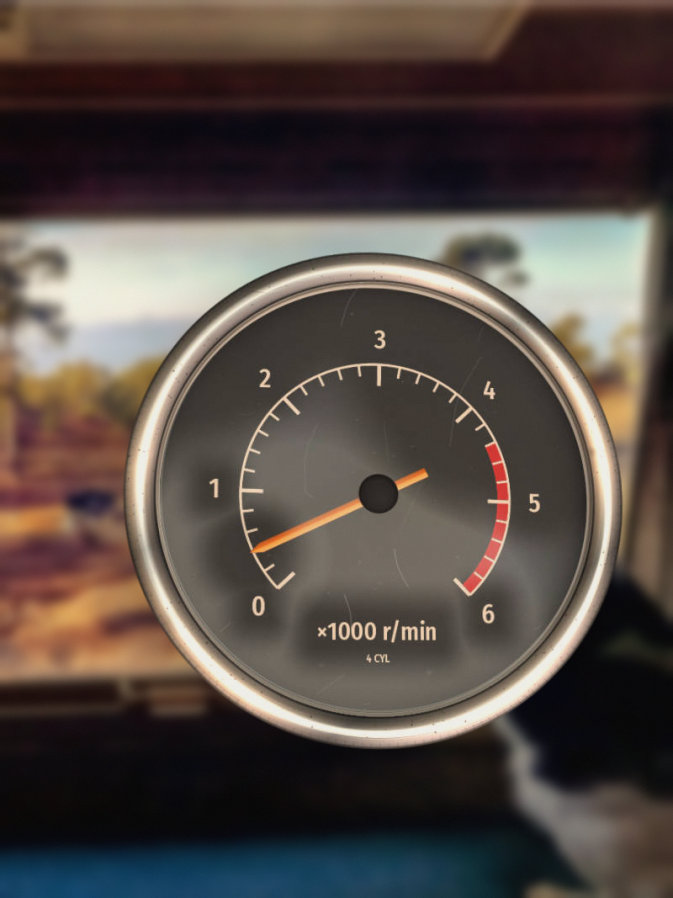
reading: 400 rpm
